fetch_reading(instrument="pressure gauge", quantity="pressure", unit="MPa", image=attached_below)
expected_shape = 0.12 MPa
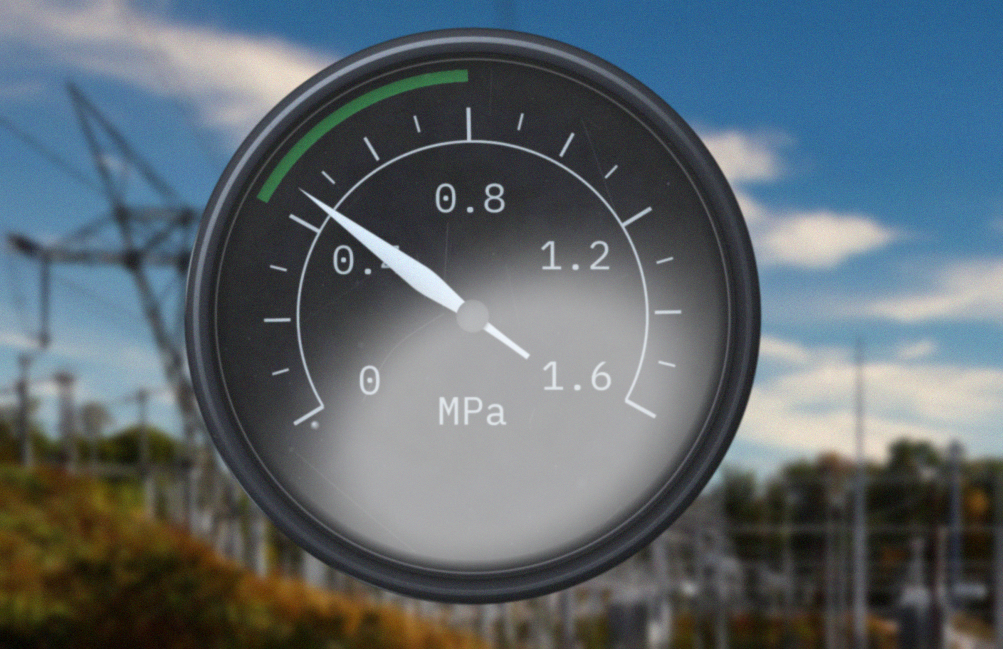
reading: 0.45 MPa
